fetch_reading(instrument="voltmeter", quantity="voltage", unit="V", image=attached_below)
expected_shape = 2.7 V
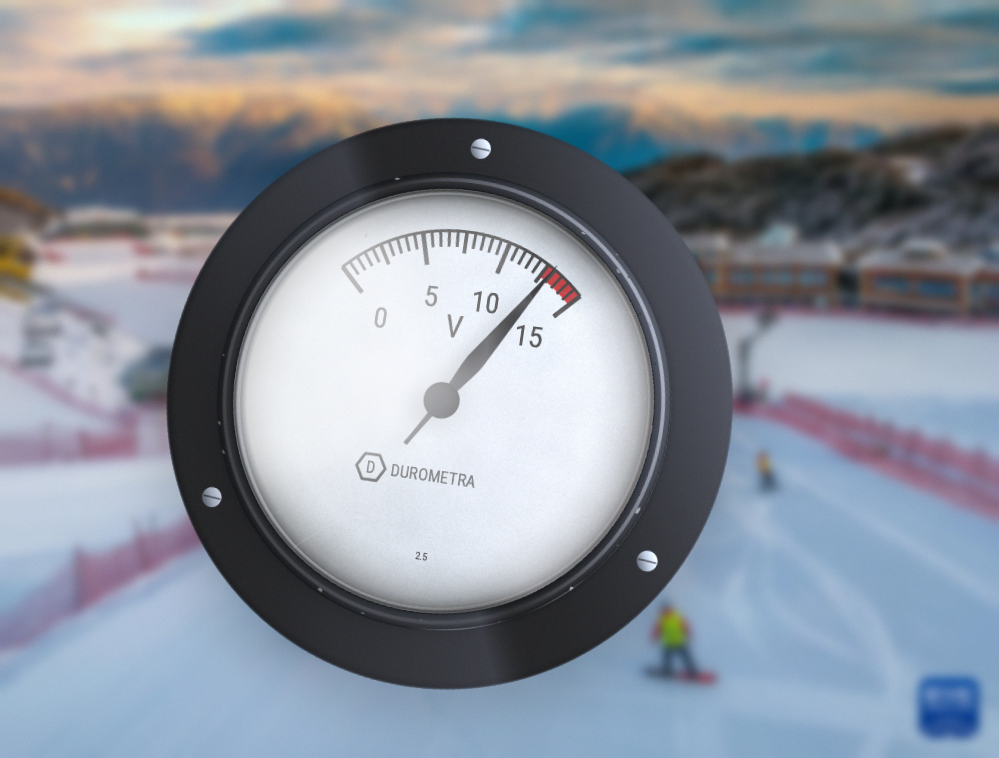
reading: 13 V
